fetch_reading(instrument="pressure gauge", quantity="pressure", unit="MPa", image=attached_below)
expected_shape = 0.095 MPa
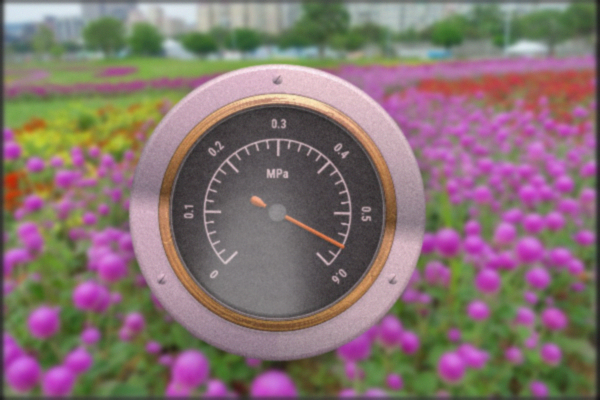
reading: 0.56 MPa
